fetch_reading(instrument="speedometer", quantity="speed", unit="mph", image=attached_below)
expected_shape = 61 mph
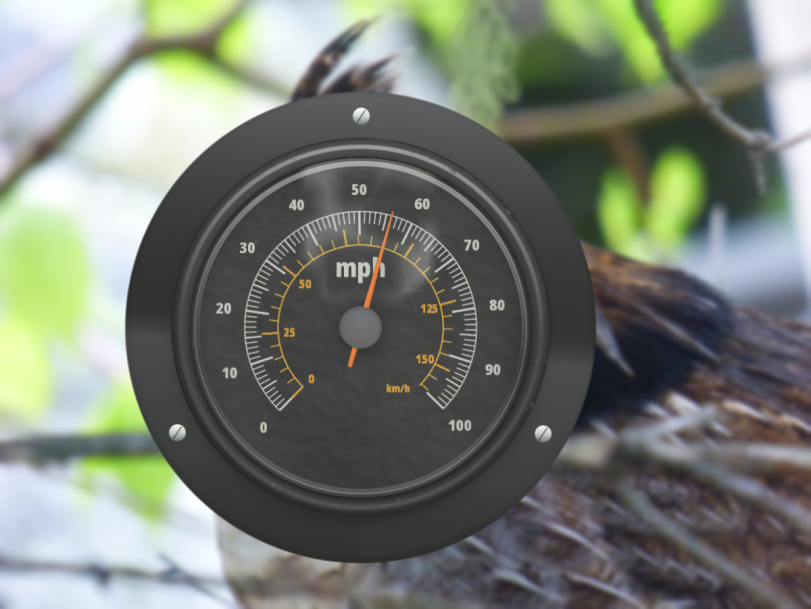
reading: 56 mph
